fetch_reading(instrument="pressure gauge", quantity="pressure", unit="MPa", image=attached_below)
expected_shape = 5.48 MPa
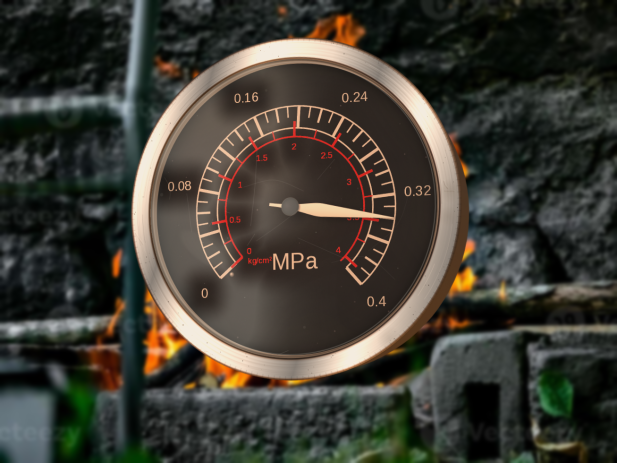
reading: 0.34 MPa
